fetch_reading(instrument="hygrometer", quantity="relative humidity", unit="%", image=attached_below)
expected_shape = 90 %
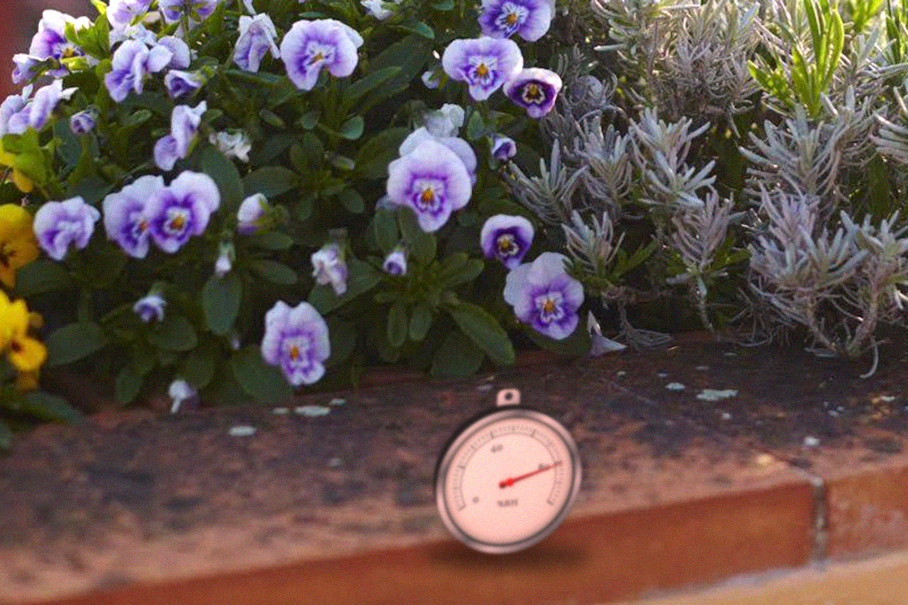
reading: 80 %
